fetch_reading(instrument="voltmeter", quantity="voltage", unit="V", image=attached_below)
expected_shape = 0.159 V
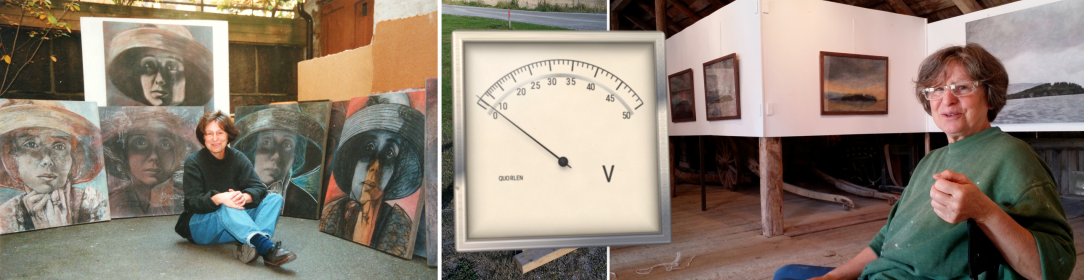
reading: 5 V
